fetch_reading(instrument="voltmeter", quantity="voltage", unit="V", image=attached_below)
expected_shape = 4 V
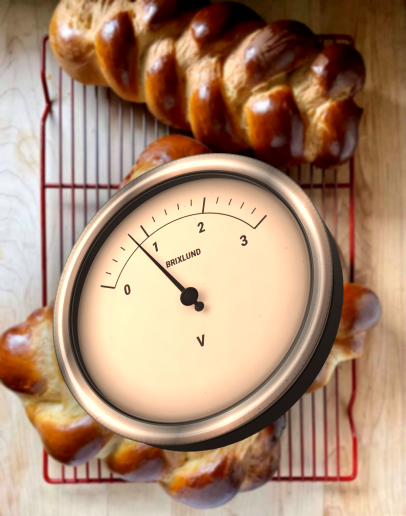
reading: 0.8 V
